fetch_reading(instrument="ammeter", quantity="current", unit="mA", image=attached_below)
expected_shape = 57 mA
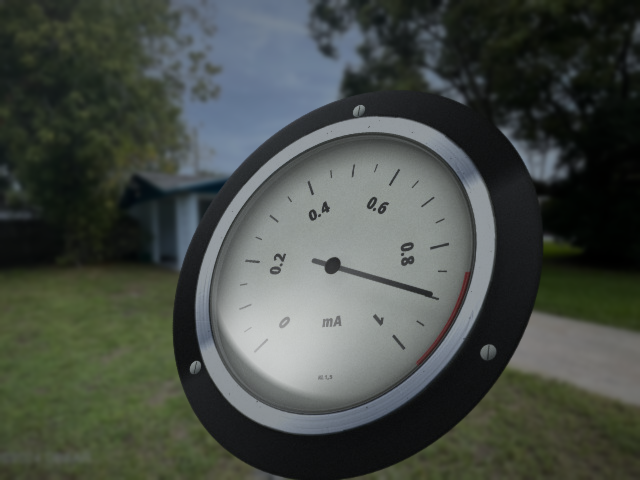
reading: 0.9 mA
